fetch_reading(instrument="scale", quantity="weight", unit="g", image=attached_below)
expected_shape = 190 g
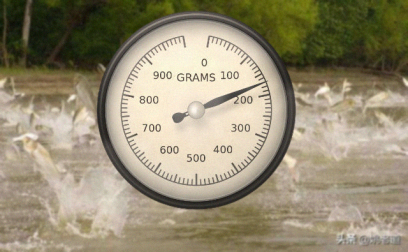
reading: 170 g
